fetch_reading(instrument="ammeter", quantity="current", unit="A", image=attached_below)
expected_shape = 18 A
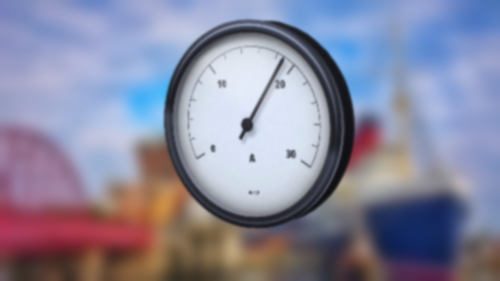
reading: 19 A
